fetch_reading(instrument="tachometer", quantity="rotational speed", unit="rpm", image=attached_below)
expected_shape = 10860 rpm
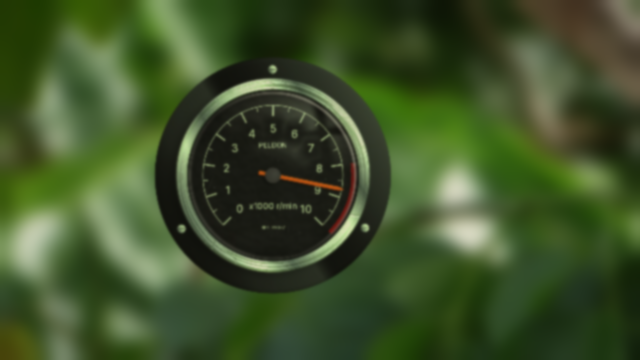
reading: 8750 rpm
